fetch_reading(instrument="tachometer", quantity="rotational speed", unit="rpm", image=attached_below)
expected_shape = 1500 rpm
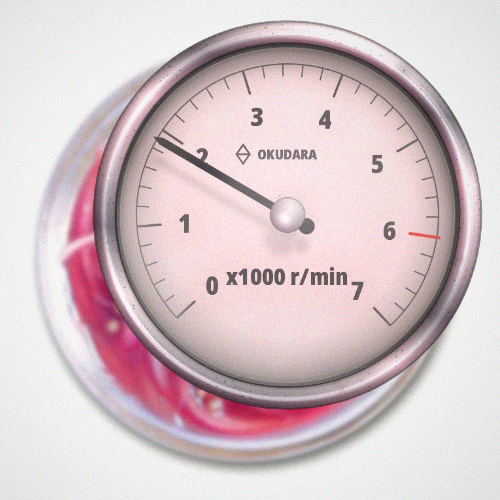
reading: 1900 rpm
